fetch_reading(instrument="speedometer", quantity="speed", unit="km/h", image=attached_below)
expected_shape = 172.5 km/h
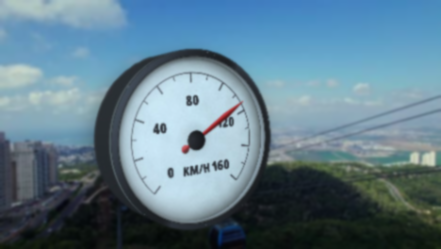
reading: 115 km/h
